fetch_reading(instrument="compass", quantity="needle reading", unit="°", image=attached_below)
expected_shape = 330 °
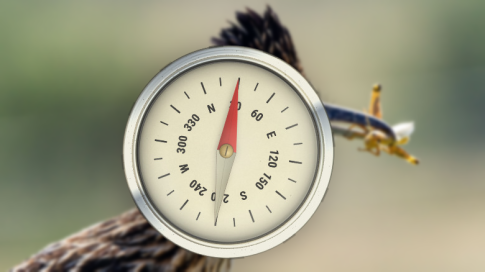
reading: 30 °
